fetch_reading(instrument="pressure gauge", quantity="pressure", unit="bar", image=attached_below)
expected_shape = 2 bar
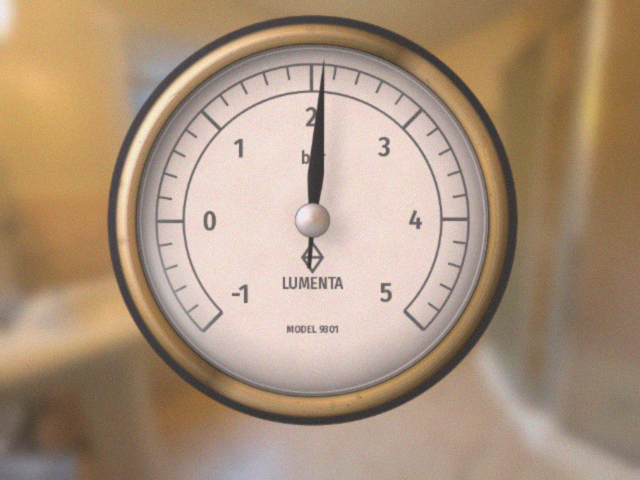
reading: 2.1 bar
